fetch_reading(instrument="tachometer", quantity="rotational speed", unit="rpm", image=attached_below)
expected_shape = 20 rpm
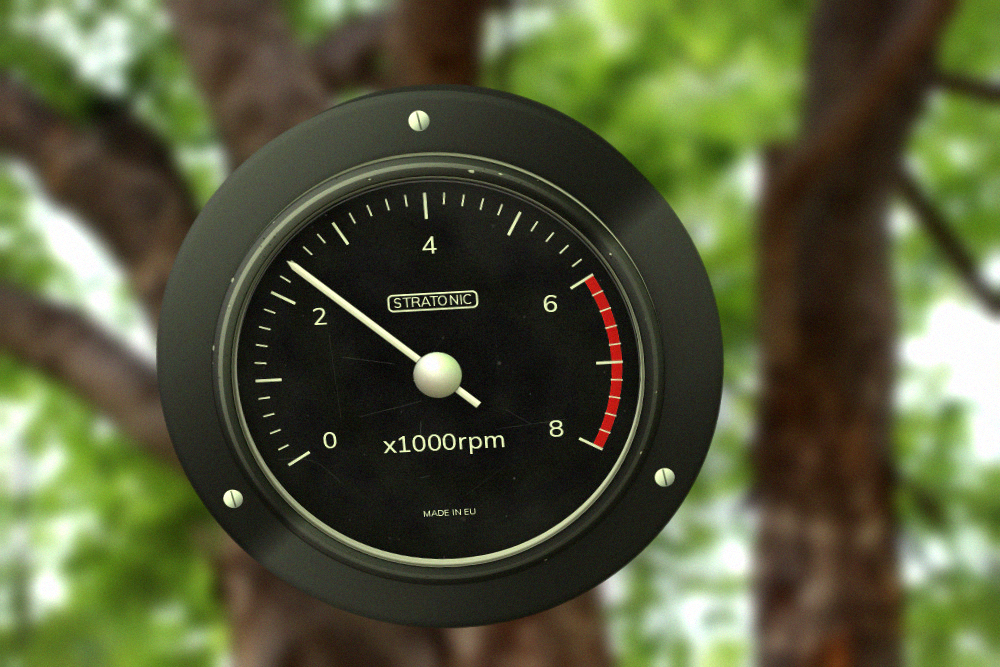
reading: 2400 rpm
